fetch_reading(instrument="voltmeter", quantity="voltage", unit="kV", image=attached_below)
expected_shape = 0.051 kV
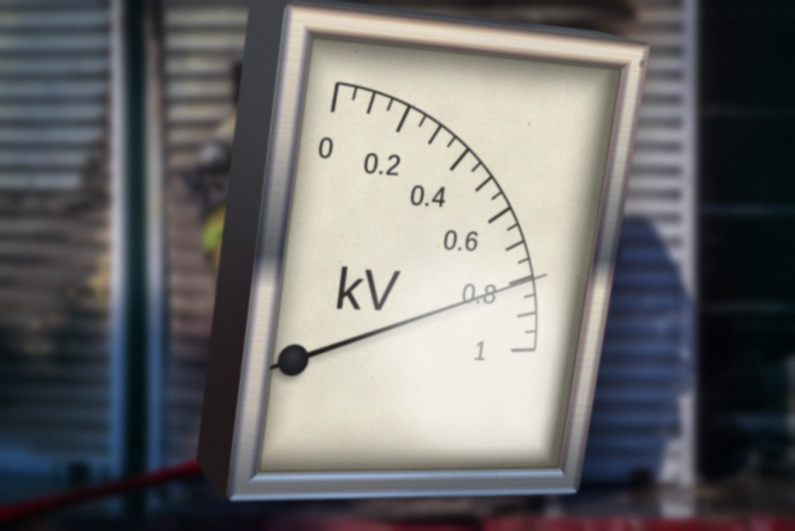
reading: 0.8 kV
